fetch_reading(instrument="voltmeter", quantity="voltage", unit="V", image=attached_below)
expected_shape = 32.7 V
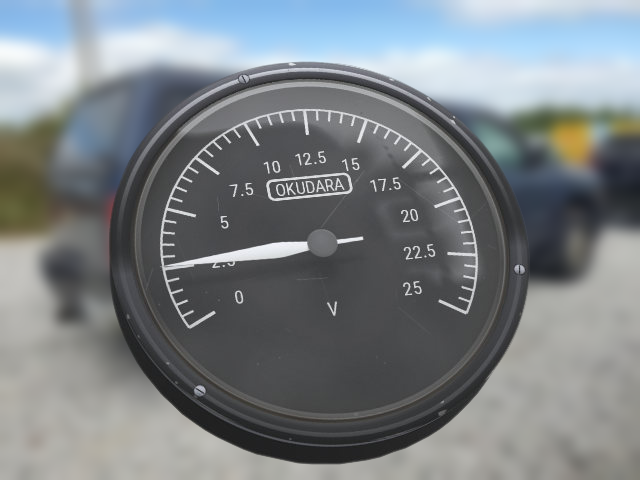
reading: 2.5 V
